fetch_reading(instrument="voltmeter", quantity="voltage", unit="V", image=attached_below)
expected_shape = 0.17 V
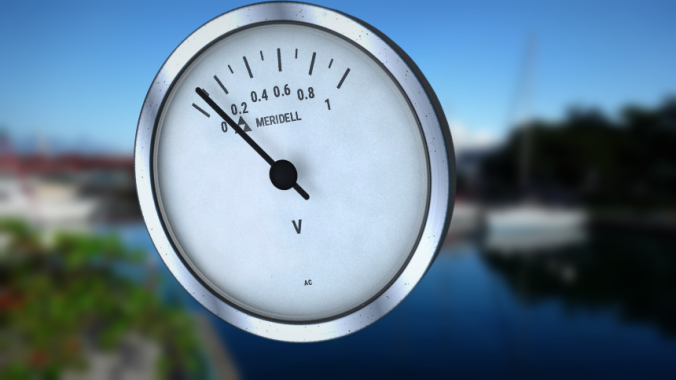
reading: 0.1 V
